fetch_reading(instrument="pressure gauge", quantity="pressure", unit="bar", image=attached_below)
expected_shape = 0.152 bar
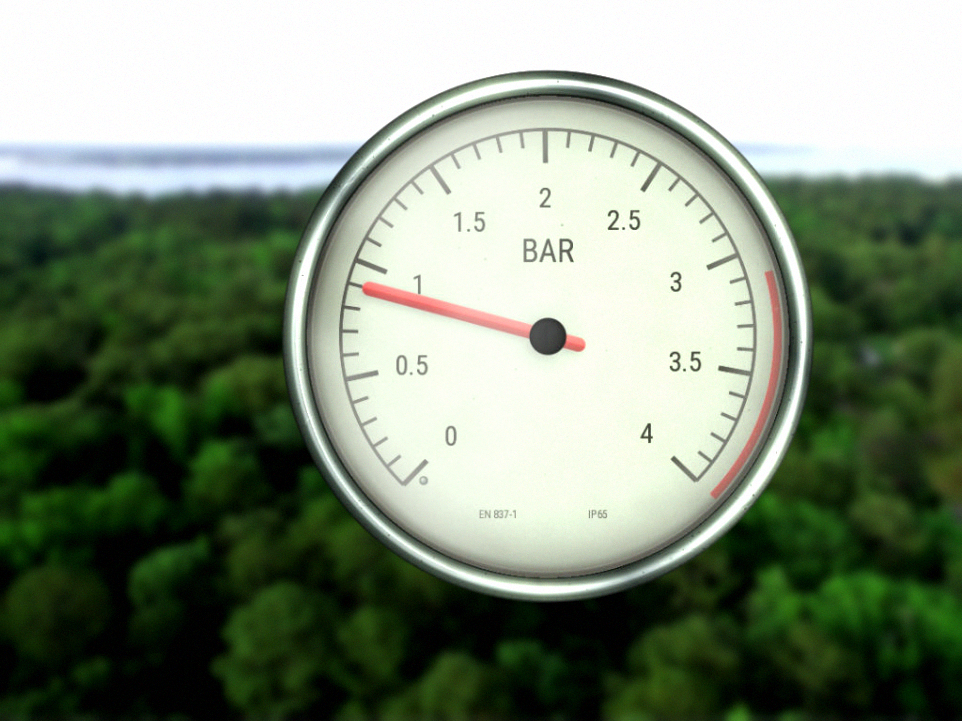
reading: 0.9 bar
